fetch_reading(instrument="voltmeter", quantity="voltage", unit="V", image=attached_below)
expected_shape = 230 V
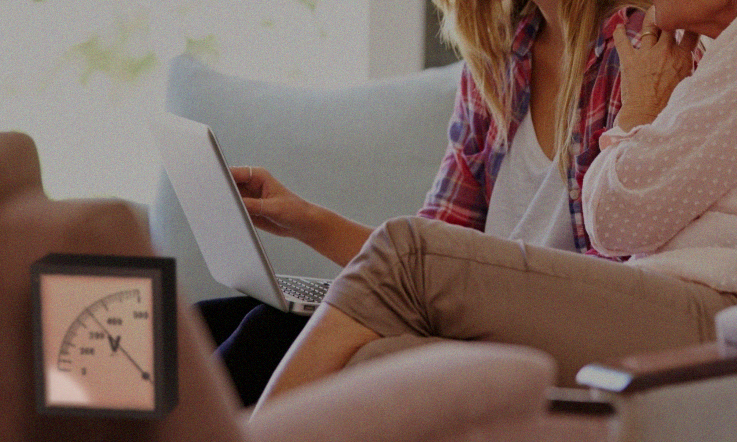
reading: 350 V
